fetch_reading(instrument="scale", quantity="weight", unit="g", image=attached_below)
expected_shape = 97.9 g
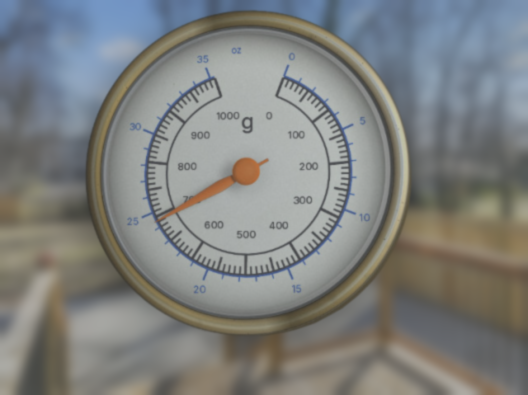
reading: 690 g
